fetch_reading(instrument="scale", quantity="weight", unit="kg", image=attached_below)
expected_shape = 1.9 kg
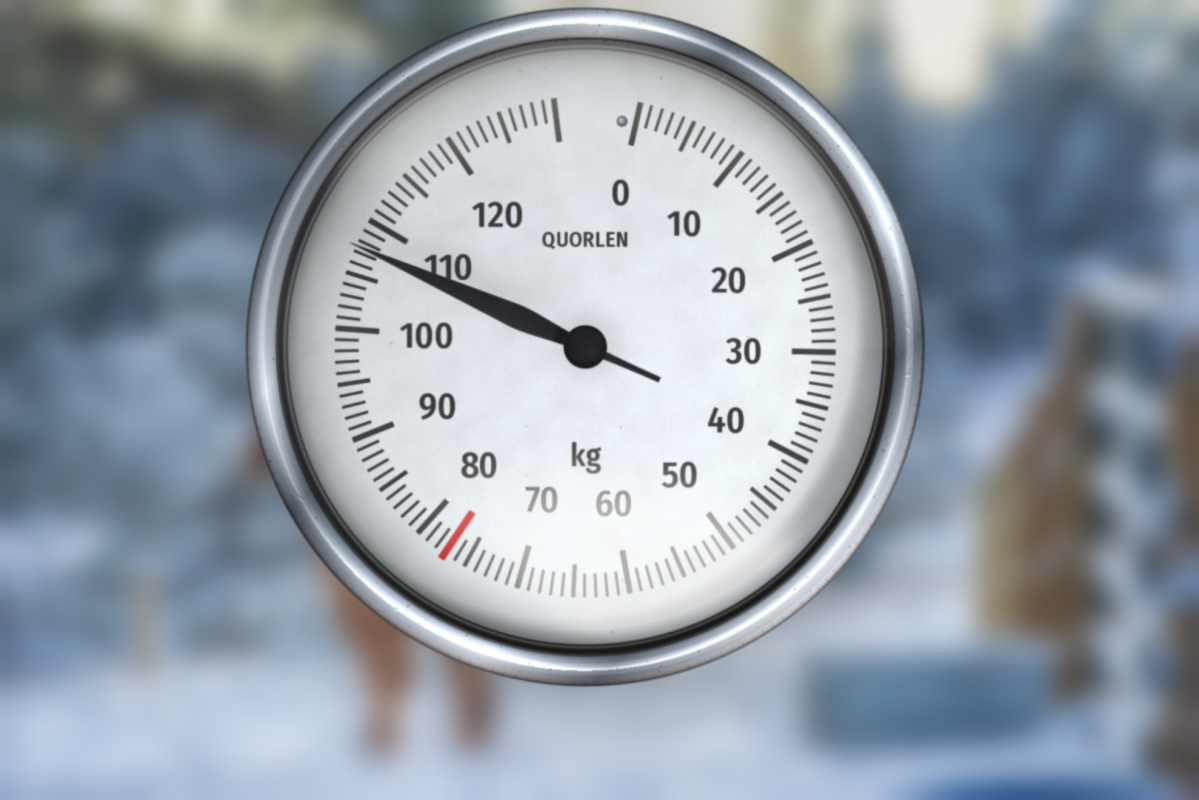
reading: 107.5 kg
